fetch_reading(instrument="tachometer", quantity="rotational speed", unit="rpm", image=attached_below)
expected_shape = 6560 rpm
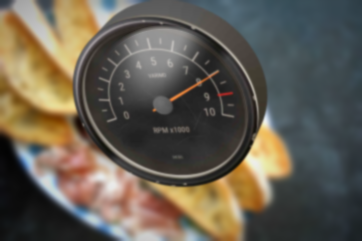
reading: 8000 rpm
